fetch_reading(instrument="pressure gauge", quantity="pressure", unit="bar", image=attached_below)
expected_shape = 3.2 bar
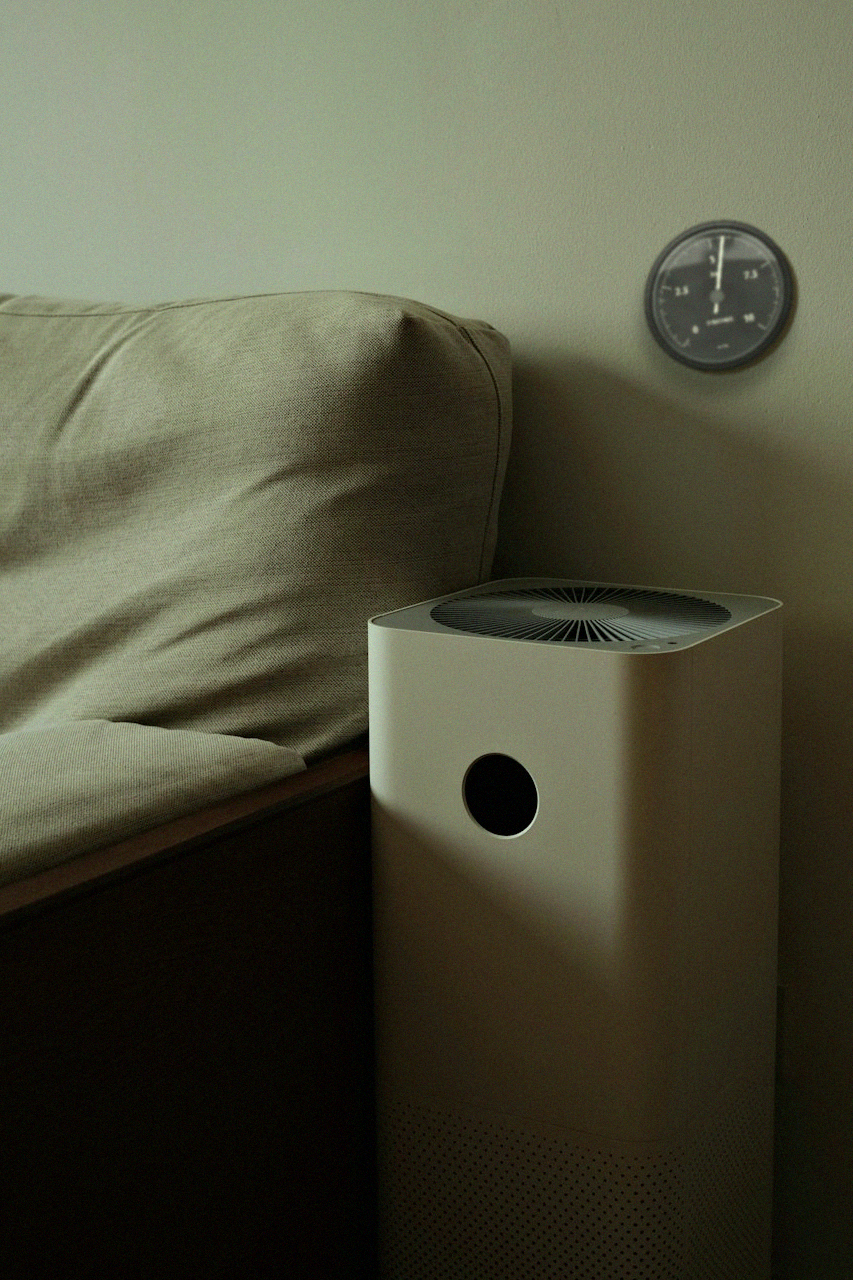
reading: 5.5 bar
